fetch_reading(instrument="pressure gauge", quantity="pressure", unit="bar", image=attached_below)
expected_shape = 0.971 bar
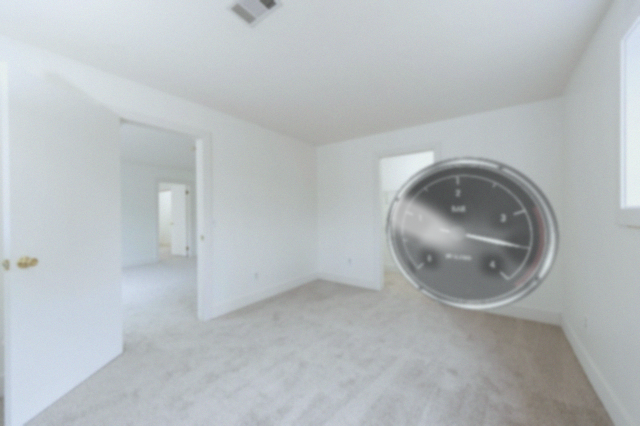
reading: 3.5 bar
